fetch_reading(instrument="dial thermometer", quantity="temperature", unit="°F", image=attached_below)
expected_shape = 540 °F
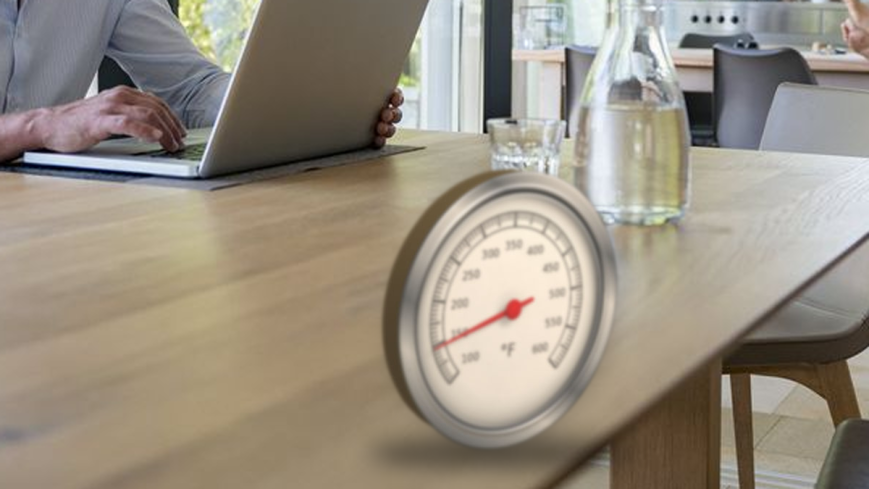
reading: 150 °F
